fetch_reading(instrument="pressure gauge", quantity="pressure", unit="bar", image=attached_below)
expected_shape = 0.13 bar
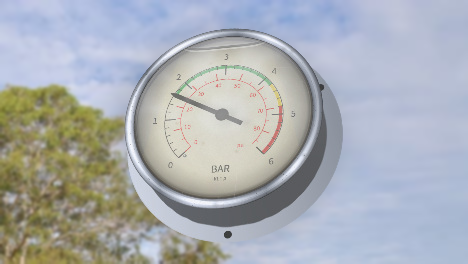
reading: 1.6 bar
